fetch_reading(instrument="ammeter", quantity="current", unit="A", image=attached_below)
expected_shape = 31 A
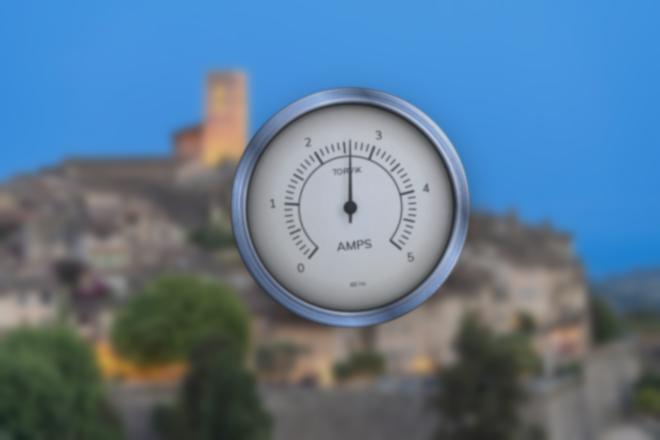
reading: 2.6 A
